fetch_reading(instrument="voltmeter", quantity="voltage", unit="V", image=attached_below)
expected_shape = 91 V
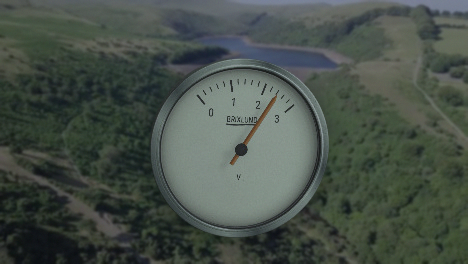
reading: 2.4 V
